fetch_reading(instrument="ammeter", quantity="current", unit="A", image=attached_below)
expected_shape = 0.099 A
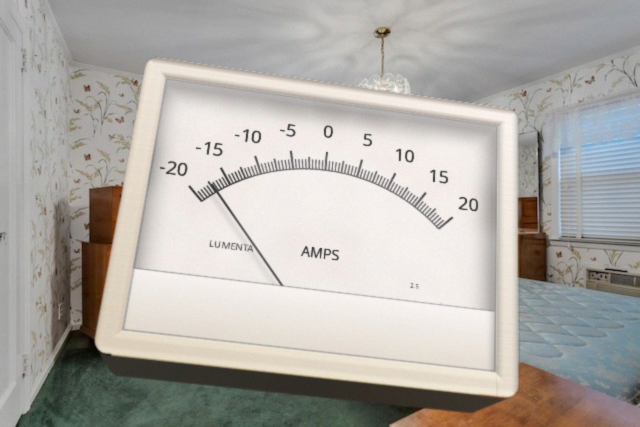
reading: -17.5 A
